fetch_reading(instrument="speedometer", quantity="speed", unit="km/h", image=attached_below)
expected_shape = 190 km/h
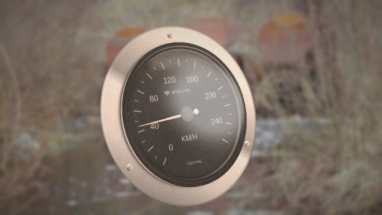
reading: 45 km/h
